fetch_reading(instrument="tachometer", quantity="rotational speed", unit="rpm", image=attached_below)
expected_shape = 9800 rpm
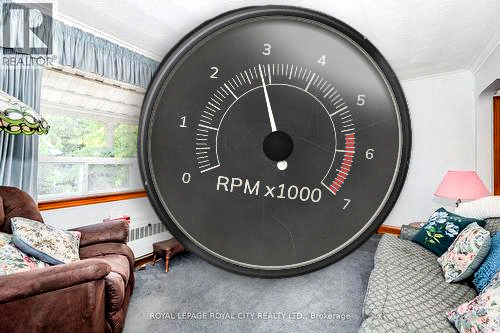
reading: 2800 rpm
